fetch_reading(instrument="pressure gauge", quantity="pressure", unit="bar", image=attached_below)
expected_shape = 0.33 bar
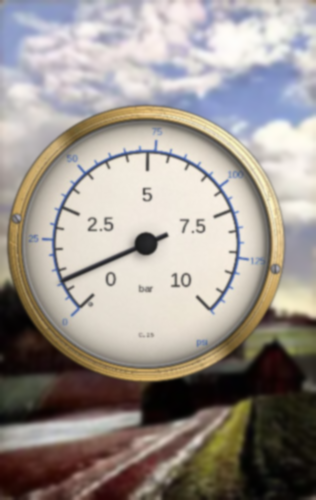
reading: 0.75 bar
